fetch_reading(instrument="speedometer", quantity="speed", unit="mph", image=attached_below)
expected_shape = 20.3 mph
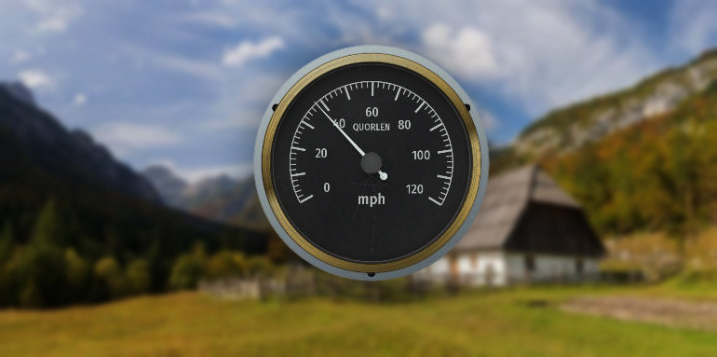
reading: 38 mph
